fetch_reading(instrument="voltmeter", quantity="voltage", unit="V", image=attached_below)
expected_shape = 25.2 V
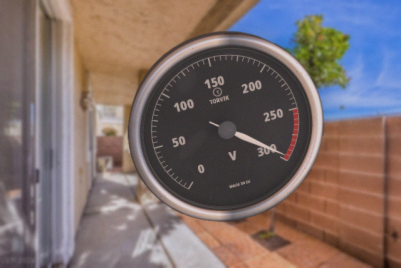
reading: 295 V
